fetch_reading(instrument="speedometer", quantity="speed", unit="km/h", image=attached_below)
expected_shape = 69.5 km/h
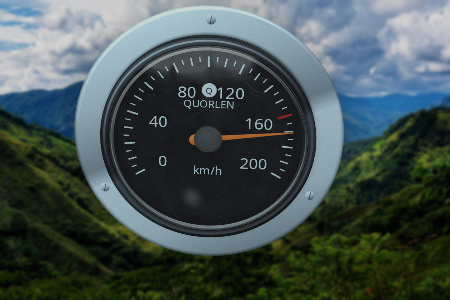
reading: 170 km/h
